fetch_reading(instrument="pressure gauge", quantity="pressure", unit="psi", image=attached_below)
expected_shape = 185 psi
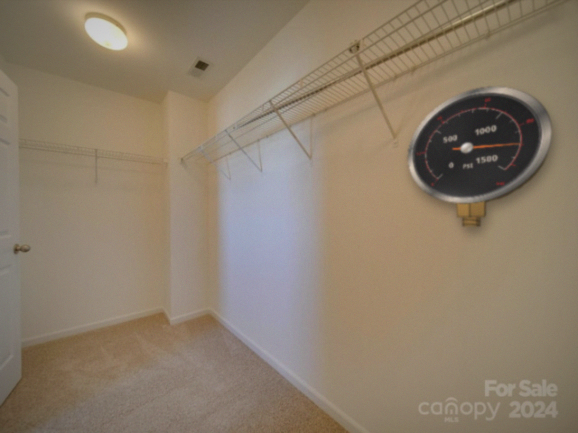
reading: 1300 psi
